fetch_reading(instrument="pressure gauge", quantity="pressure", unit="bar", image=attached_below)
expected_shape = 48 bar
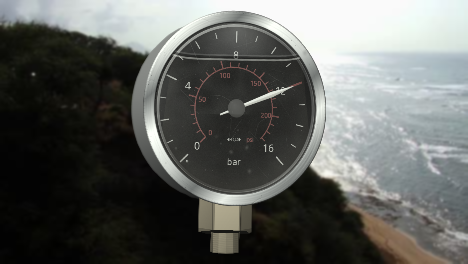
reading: 12 bar
